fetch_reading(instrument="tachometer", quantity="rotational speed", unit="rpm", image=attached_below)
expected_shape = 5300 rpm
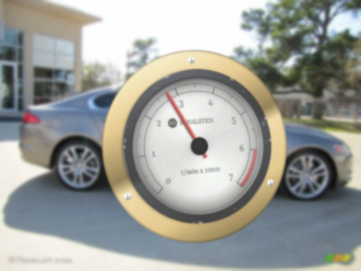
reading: 2750 rpm
